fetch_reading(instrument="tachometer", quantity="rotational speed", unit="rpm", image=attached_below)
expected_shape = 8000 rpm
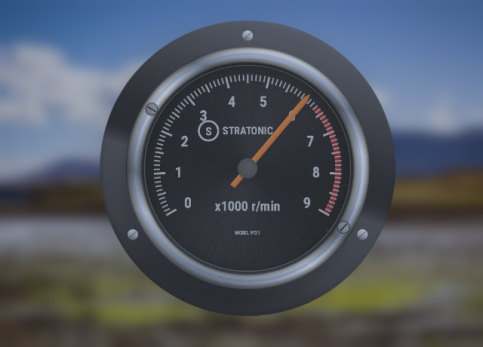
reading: 6000 rpm
